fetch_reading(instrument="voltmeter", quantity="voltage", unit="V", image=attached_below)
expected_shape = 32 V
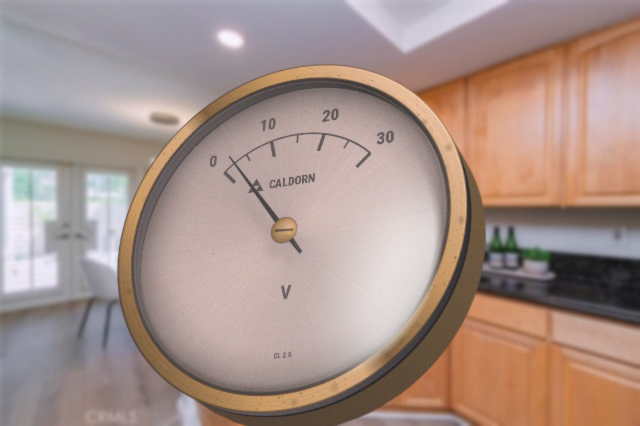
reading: 2.5 V
